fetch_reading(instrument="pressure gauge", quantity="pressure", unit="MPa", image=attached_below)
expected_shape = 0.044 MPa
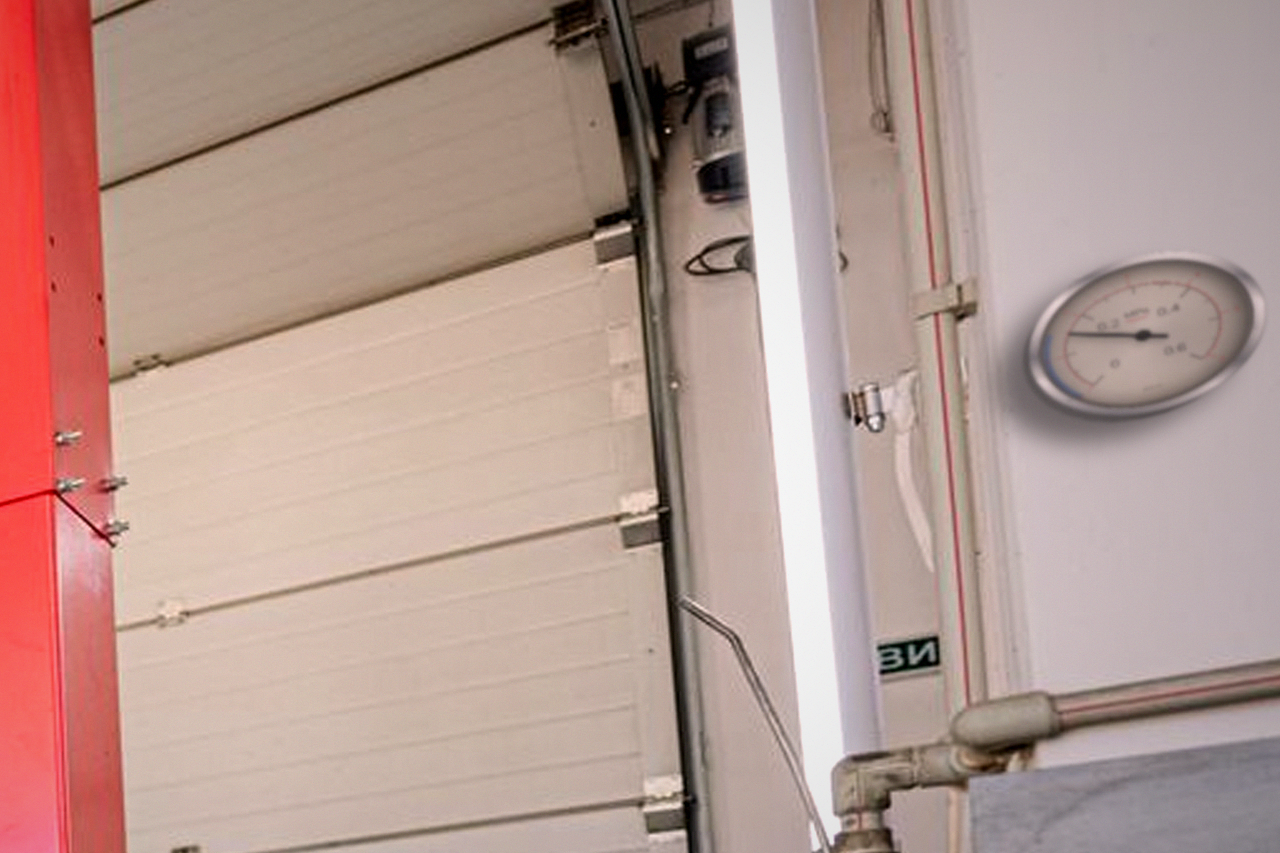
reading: 0.15 MPa
